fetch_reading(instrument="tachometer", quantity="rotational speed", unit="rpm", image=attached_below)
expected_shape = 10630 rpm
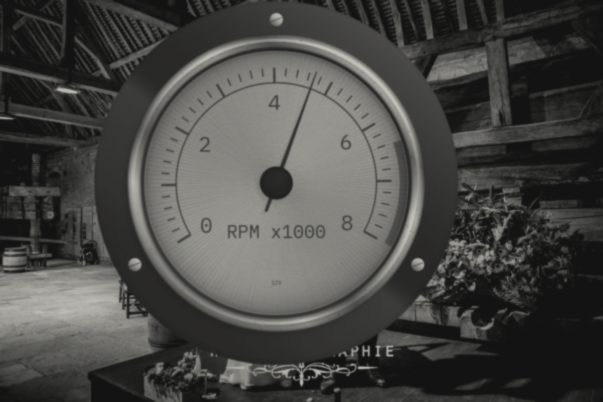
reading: 4700 rpm
